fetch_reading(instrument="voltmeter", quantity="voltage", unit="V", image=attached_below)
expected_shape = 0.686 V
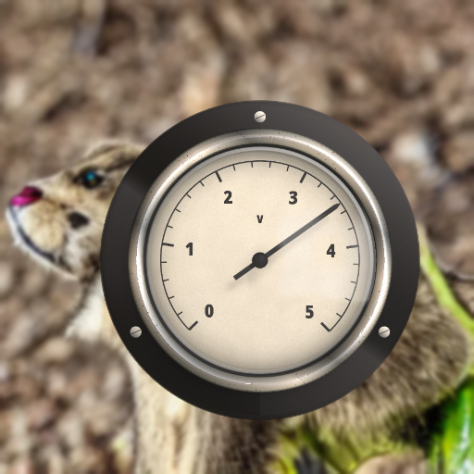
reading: 3.5 V
